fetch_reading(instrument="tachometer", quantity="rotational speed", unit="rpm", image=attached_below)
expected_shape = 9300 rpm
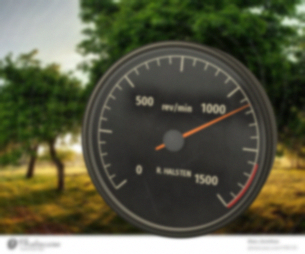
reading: 1075 rpm
